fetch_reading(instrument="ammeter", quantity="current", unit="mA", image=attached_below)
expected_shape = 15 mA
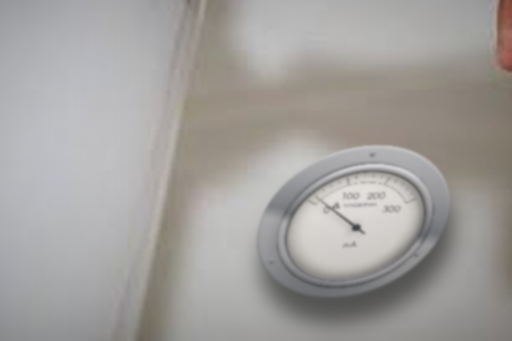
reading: 20 mA
